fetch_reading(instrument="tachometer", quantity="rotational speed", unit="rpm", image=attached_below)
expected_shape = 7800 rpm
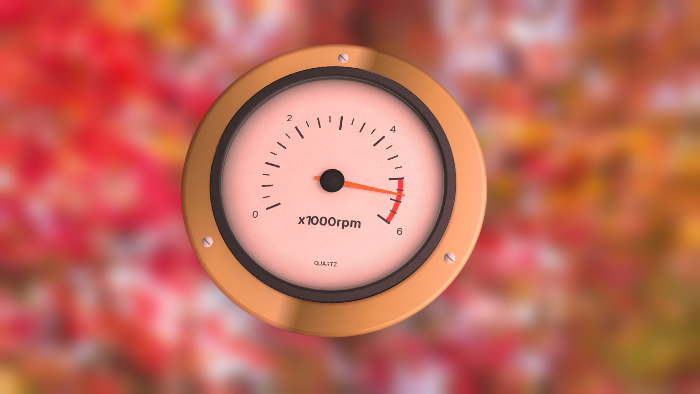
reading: 5375 rpm
